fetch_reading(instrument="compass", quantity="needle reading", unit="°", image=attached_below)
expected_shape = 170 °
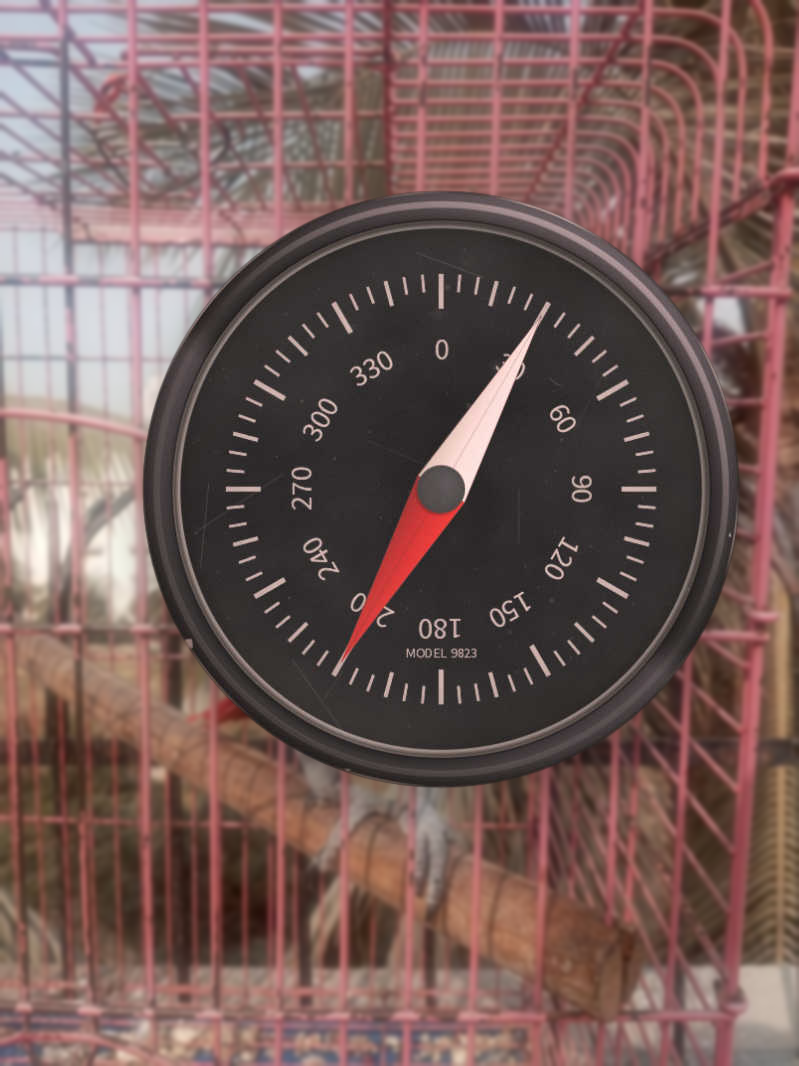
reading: 210 °
